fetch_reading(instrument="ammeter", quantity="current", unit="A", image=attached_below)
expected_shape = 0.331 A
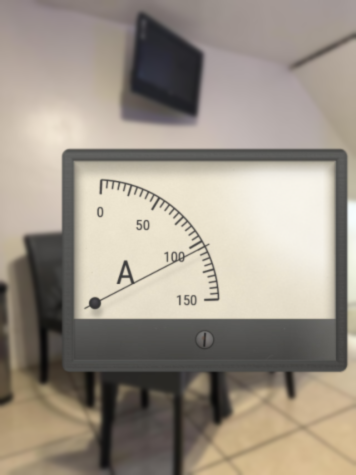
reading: 105 A
